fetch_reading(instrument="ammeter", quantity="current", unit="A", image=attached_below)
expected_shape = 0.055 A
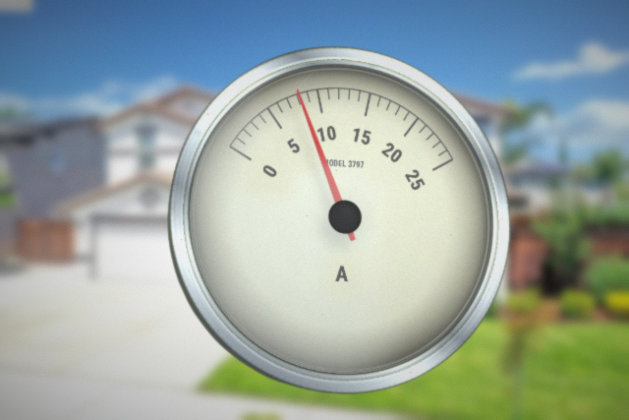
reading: 8 A
